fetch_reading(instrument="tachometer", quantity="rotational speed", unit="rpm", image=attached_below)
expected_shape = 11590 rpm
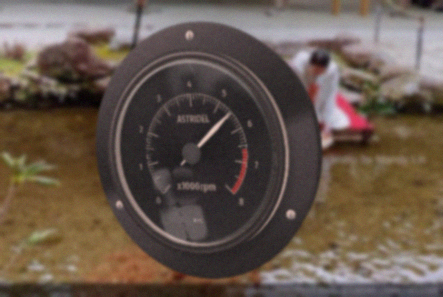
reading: 5500 rpm
